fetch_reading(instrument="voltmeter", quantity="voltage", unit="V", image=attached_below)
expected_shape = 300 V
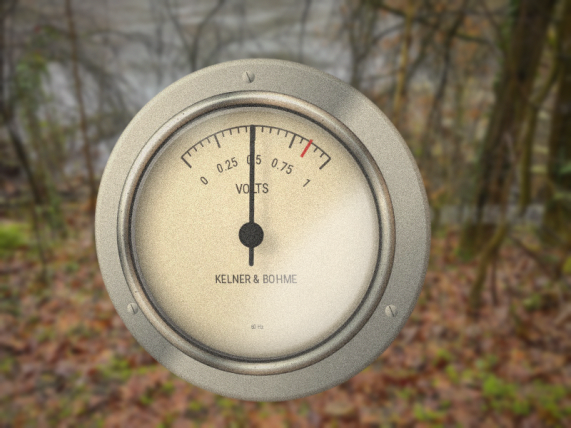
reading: 0.5 V
